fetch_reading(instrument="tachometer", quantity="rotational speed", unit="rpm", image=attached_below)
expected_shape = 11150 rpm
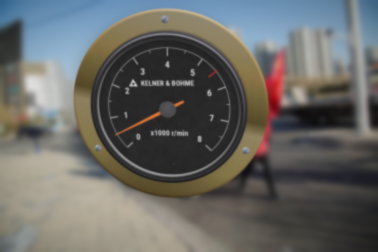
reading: 500 rpm
